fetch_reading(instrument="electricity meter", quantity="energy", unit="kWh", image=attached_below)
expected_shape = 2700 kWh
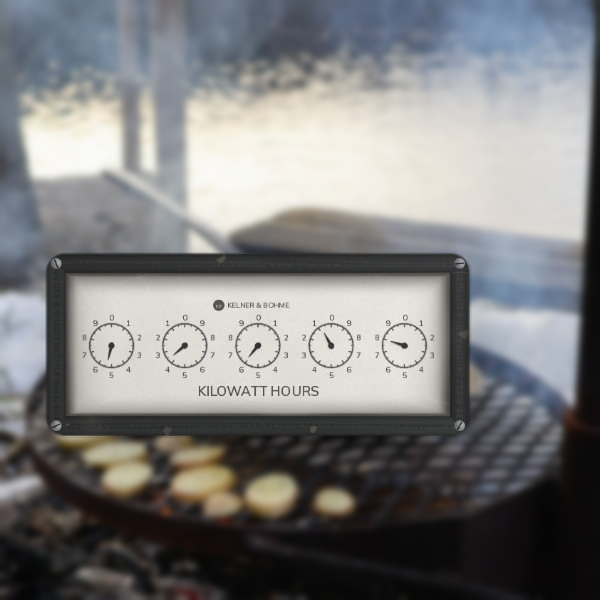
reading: 53608 kWh
